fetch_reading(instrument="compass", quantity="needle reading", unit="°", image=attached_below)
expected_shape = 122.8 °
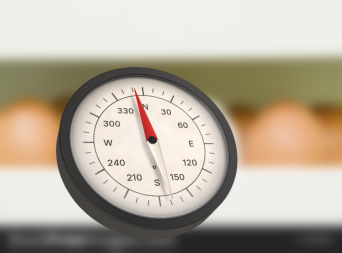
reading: 350 °
